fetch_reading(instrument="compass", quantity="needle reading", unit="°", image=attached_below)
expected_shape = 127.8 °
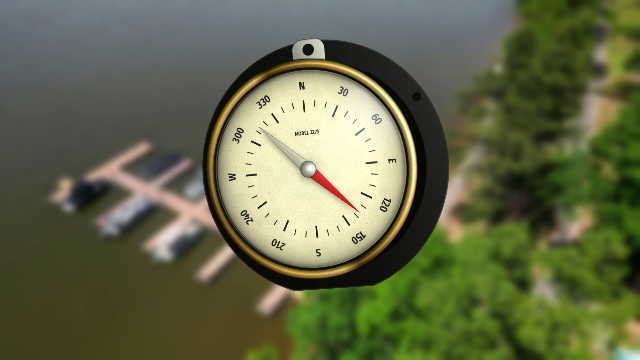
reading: 135 °
